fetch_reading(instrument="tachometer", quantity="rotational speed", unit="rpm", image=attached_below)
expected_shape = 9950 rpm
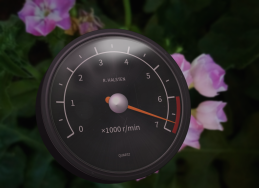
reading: 6750 rpm
